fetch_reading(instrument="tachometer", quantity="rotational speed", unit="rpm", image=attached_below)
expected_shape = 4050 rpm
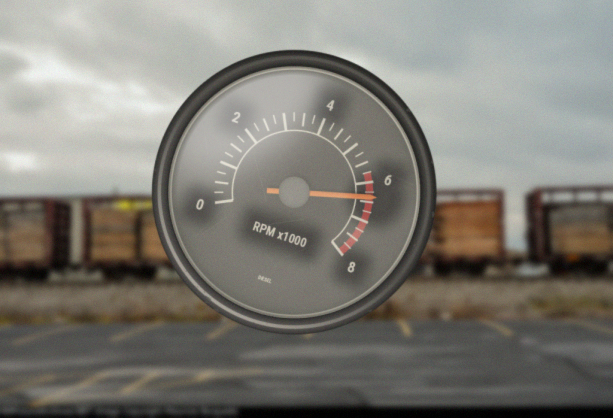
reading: 6375 rpm
